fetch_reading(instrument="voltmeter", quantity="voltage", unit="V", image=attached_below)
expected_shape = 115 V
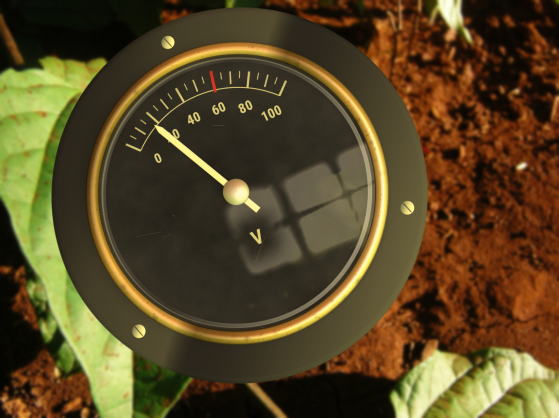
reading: 17.5 V
